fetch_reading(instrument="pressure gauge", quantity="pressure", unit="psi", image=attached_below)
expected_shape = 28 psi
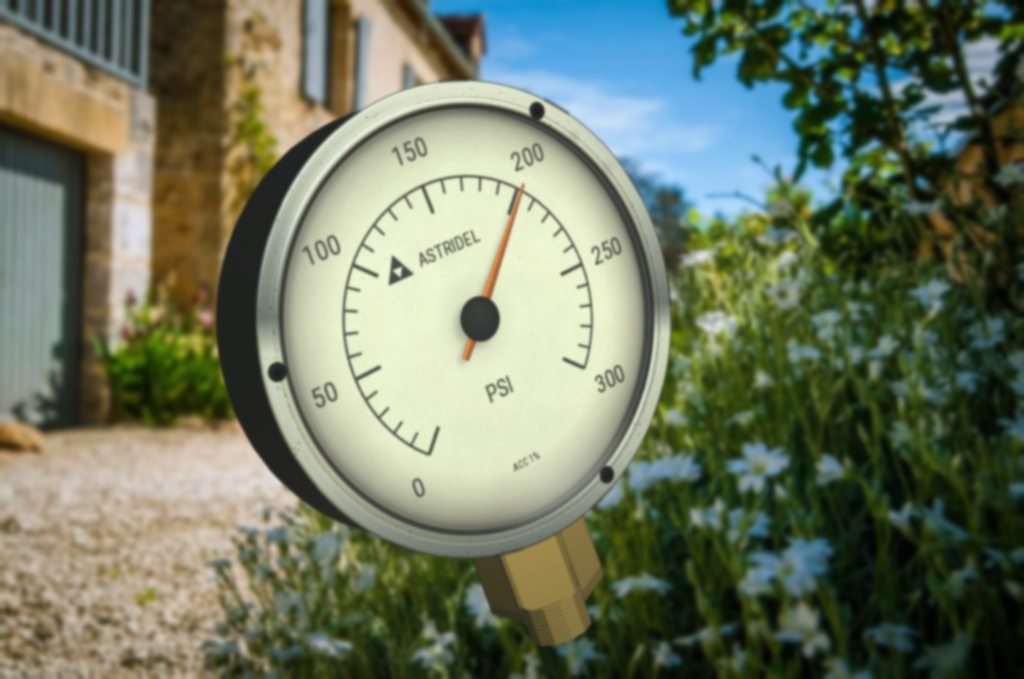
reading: 200 psi
